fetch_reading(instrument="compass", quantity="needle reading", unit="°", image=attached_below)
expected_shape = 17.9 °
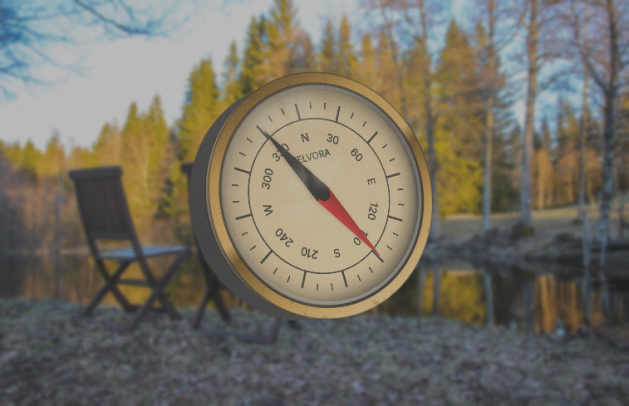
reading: 150 °
